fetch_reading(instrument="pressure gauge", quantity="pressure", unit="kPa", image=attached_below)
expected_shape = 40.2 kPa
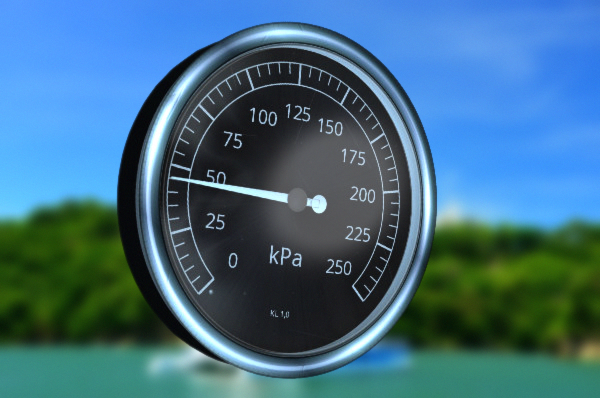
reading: 45 kPa
